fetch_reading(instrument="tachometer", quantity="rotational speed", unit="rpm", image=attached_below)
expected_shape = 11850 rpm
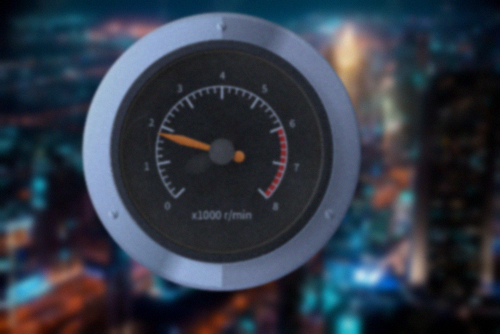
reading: 1800 rpm
